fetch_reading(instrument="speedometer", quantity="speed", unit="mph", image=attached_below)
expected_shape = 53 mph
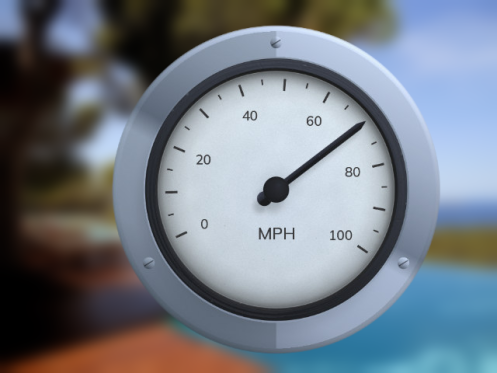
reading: 70 mph
